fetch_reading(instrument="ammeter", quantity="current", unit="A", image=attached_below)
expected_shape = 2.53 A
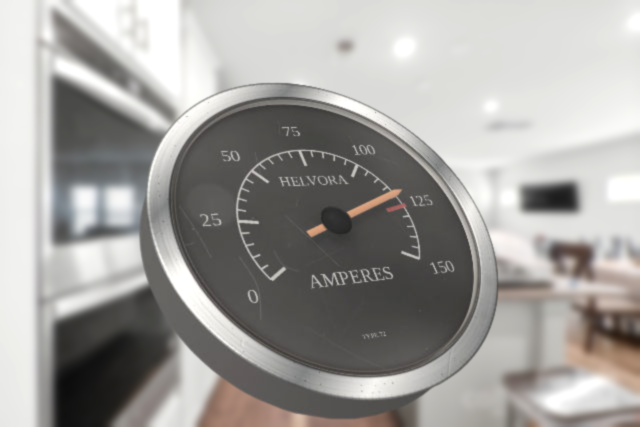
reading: 120 A
